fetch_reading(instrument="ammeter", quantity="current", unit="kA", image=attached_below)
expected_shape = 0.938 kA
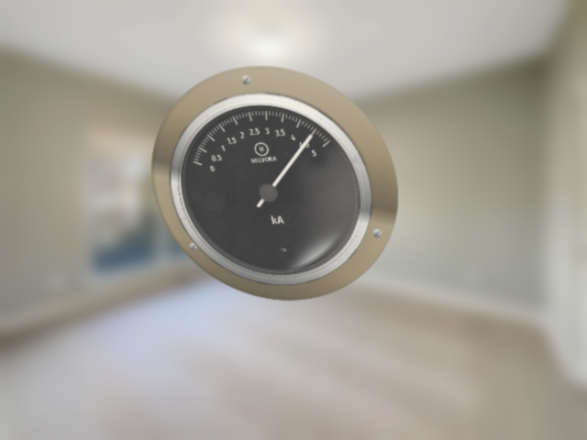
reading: 4.5 kA
